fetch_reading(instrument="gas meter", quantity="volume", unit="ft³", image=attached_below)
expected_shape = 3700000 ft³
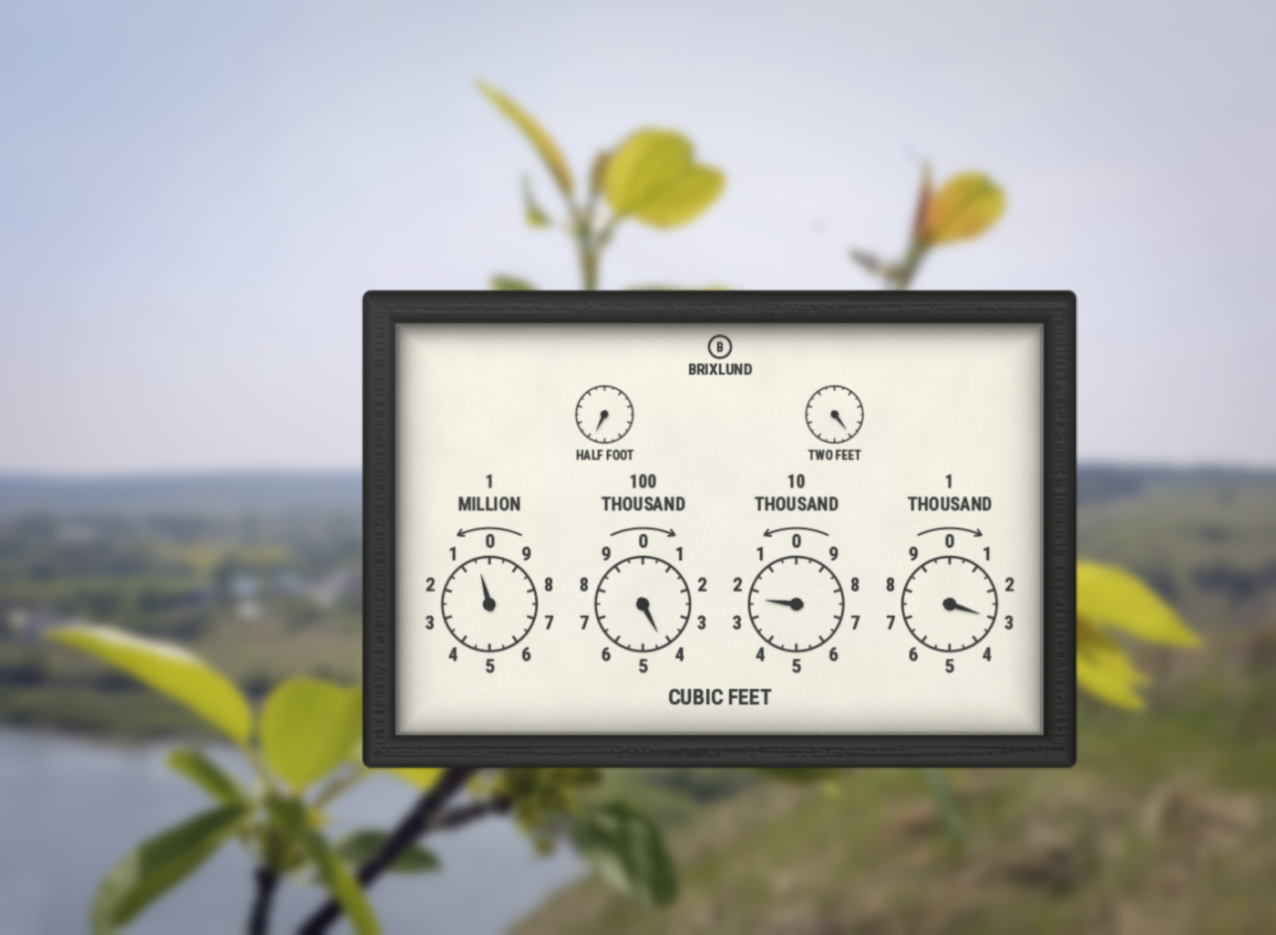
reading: 42300 ft³
